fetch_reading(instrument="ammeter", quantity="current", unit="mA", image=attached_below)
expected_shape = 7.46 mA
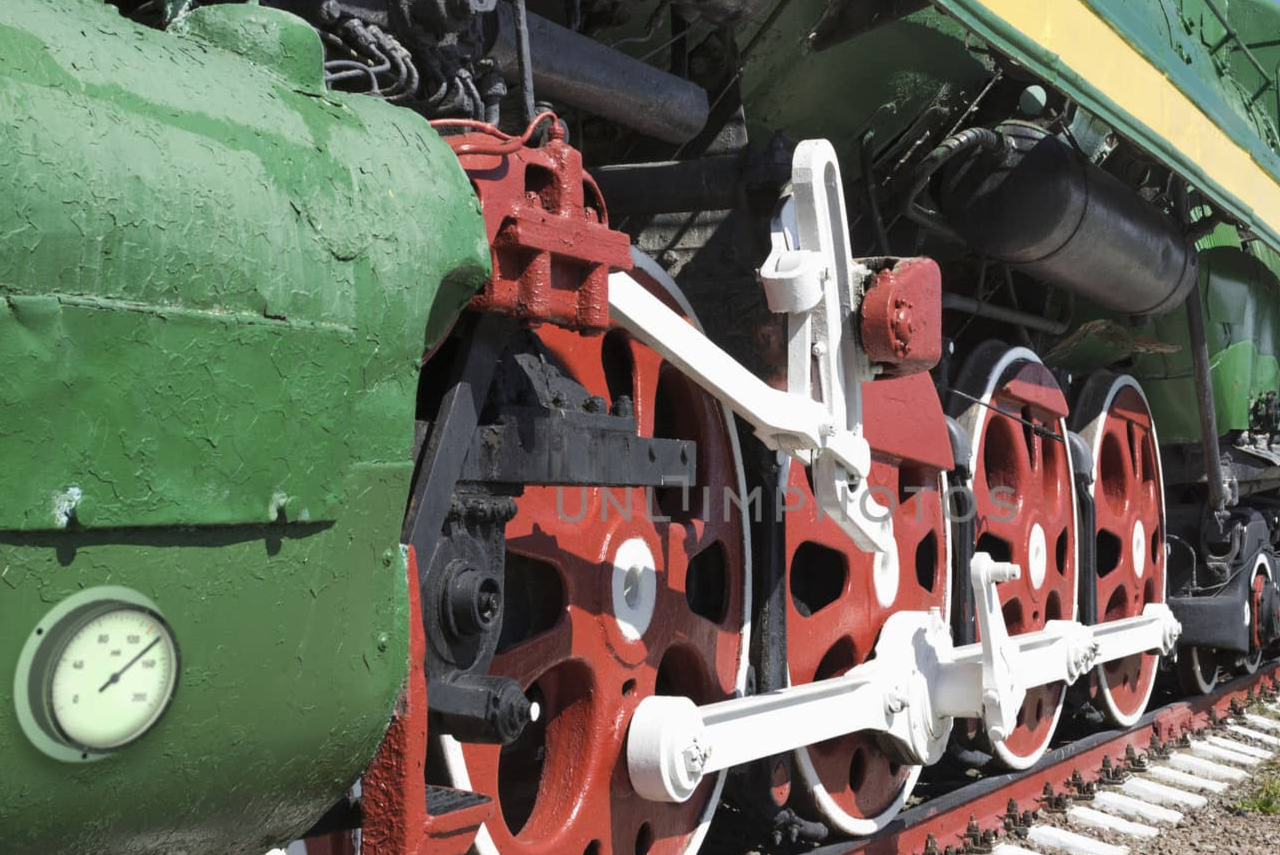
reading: 140 mA
